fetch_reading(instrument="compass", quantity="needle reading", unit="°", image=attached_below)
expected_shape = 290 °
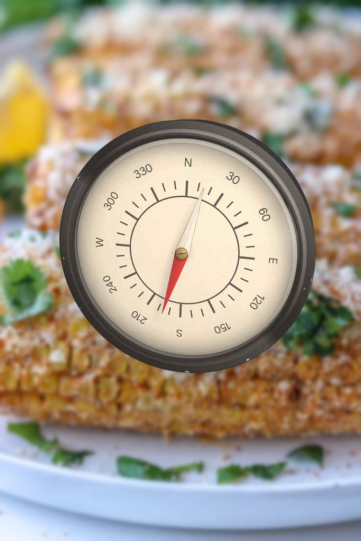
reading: 195 °
